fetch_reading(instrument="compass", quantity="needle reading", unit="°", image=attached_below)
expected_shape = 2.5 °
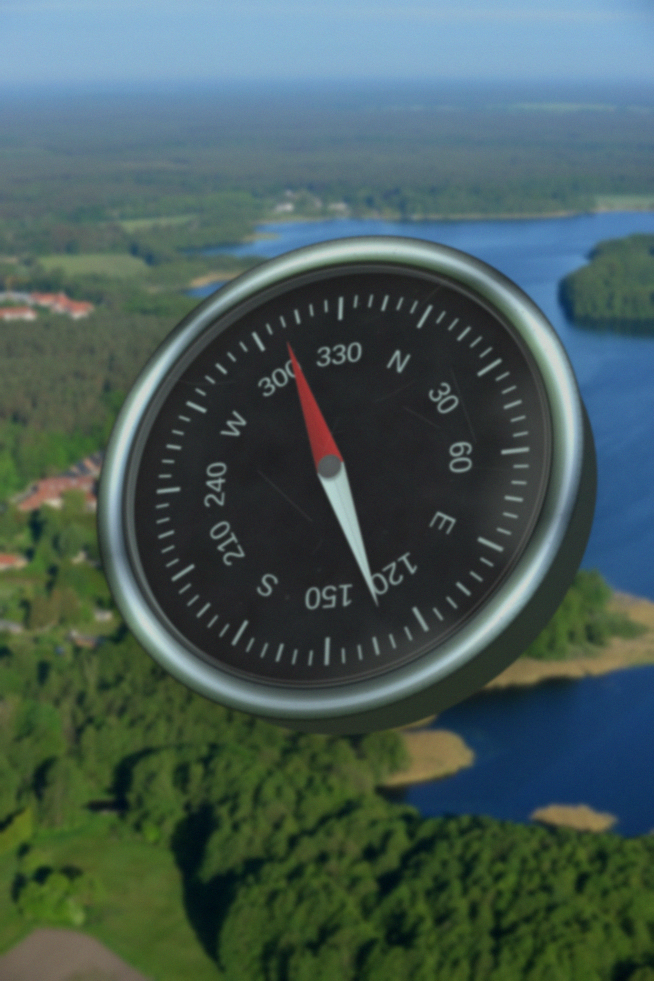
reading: 310 °
